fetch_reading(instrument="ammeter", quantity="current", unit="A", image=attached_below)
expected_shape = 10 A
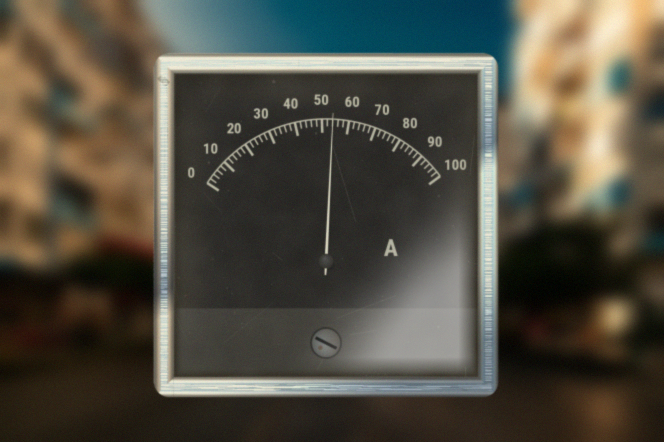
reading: 54 A
